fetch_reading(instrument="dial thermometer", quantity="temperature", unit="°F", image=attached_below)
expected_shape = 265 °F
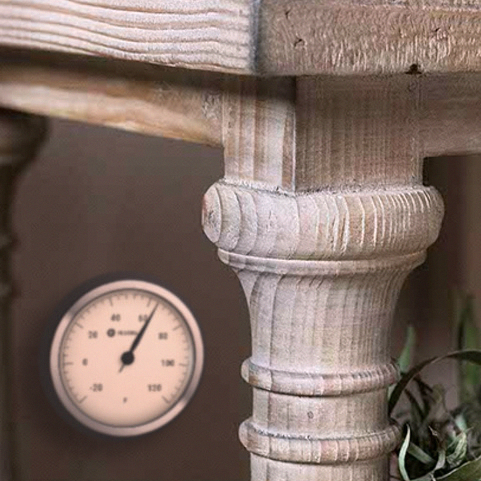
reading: 64 °F
